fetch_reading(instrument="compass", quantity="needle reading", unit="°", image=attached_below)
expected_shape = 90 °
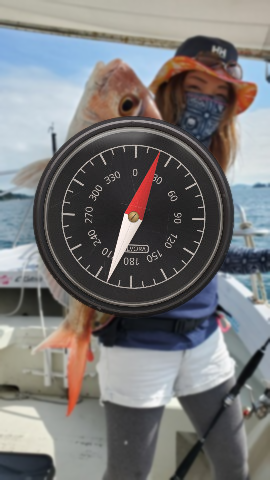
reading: 20 °
